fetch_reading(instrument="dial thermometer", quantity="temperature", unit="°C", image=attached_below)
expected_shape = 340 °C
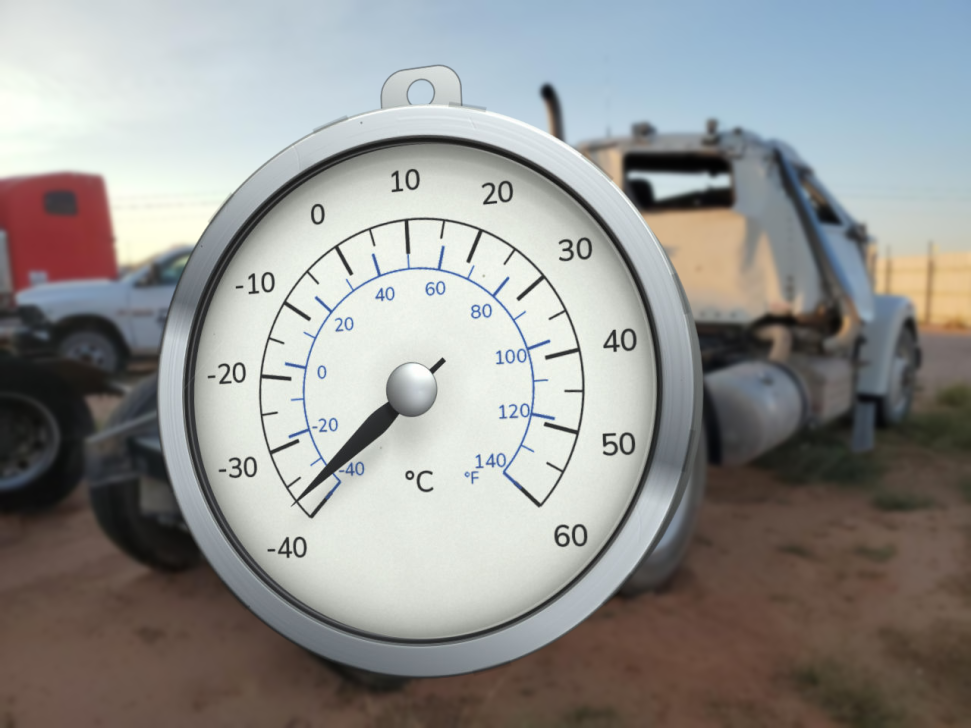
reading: -37.5 °C
